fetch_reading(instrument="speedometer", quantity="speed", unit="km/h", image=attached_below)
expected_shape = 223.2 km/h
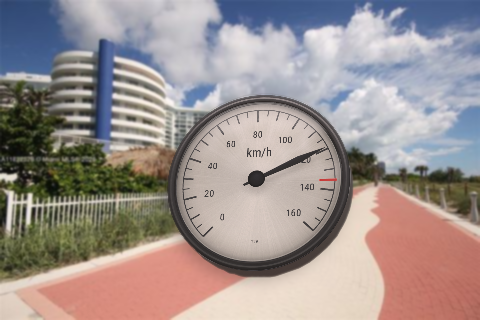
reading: 120 km/h
